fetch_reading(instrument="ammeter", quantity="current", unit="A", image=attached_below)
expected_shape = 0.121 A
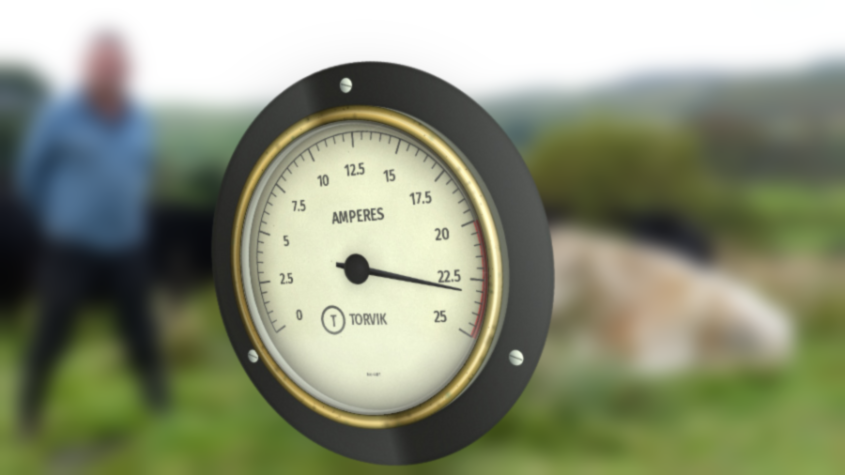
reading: 23 A
